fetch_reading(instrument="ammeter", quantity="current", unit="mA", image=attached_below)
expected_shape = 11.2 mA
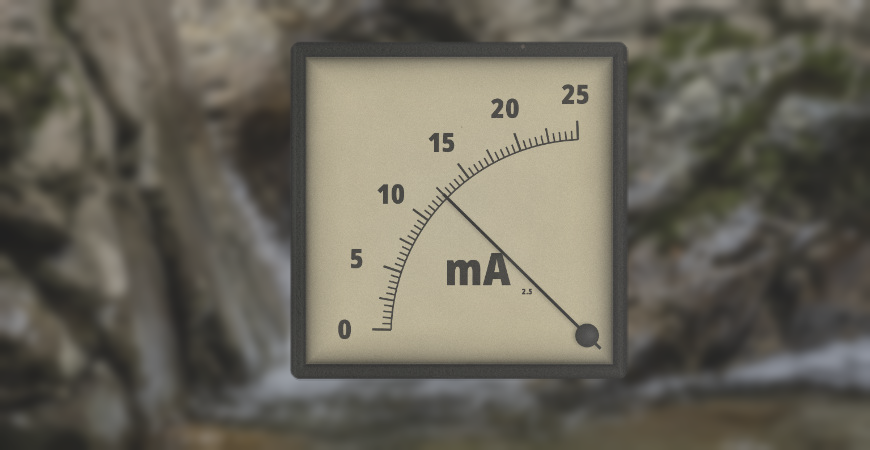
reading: 12.5 mA
